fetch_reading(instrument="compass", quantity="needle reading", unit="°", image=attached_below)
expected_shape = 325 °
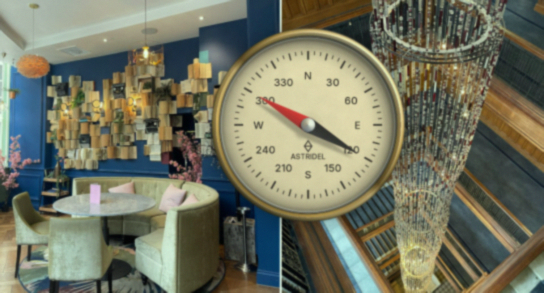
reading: 300 °
